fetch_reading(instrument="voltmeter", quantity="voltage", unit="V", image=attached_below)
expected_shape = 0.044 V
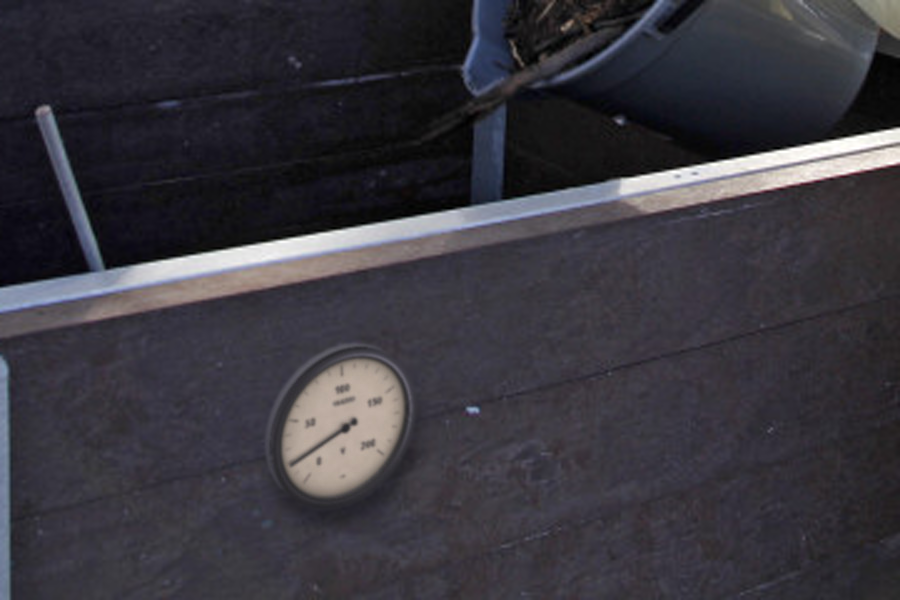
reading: 20 V
